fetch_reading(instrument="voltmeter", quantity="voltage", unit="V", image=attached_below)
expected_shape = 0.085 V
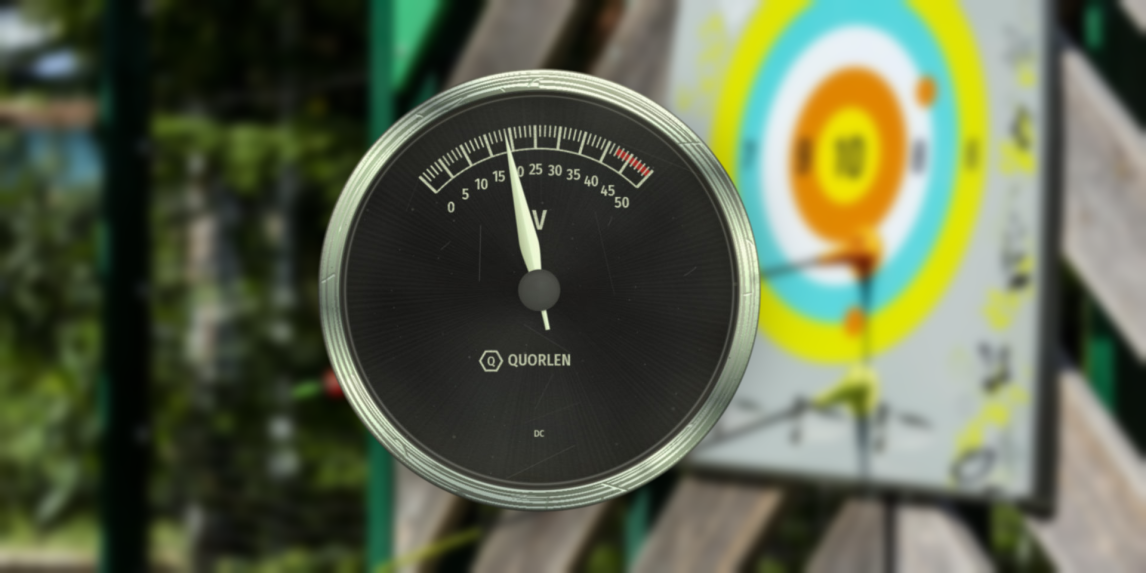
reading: 19 V
